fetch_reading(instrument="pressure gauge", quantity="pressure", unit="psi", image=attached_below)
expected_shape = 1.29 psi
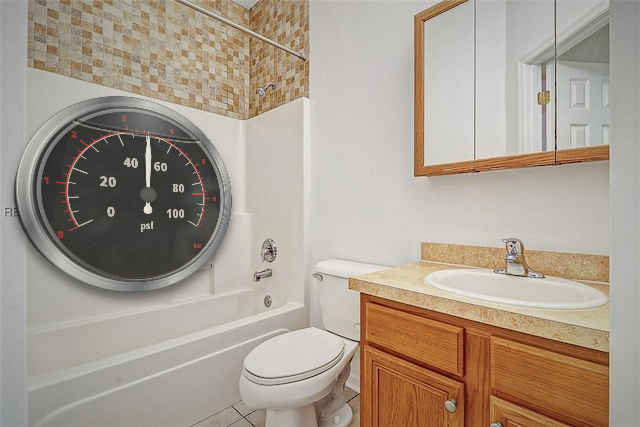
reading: 50 psi
